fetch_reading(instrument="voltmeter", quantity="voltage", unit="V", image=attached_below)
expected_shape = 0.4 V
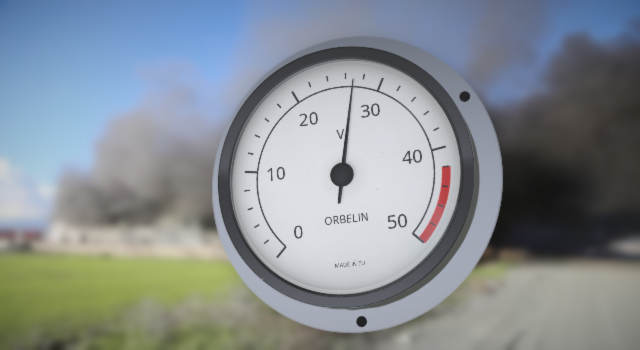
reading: 27 V
